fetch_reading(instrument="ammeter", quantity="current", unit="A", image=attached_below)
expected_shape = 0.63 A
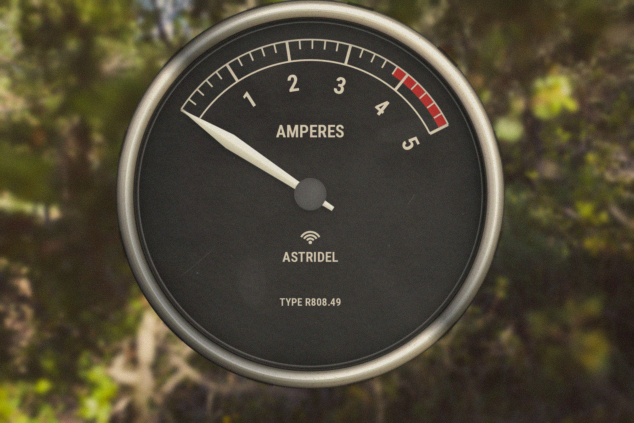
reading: 0 A
